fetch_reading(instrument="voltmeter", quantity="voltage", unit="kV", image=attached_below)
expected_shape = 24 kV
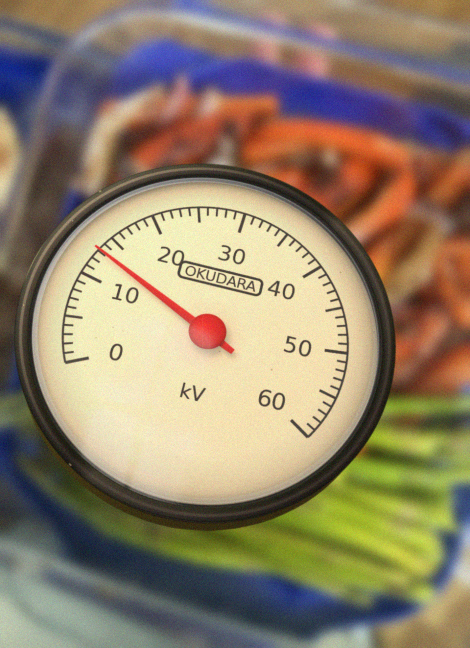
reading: 13 kV
